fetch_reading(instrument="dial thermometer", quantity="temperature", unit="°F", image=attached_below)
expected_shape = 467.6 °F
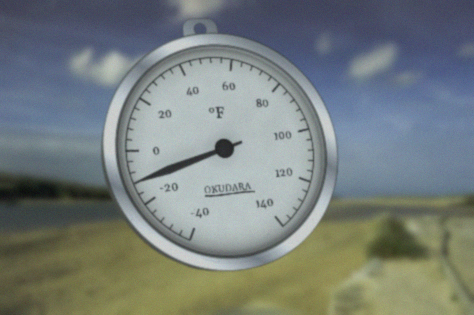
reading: -12 °F
